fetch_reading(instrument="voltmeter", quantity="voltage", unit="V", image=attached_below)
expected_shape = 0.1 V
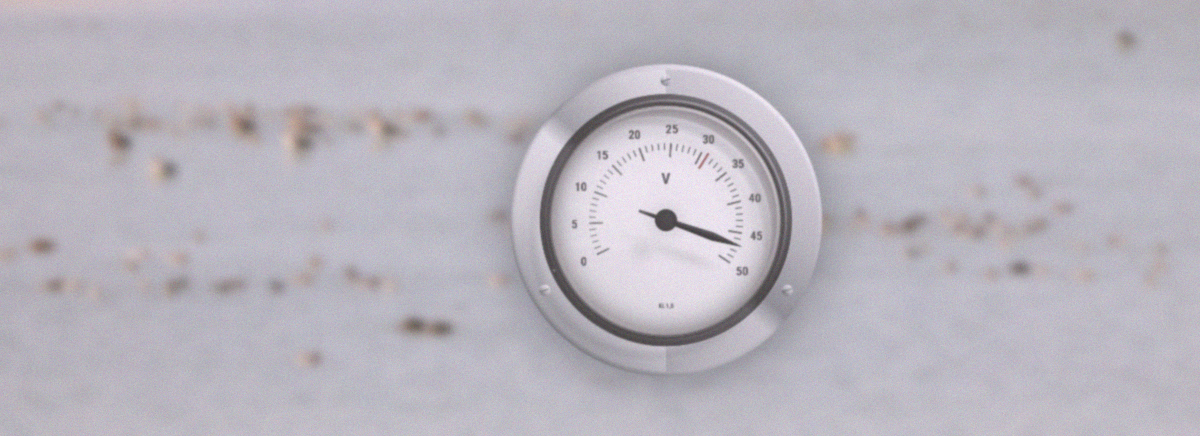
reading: 47 V
